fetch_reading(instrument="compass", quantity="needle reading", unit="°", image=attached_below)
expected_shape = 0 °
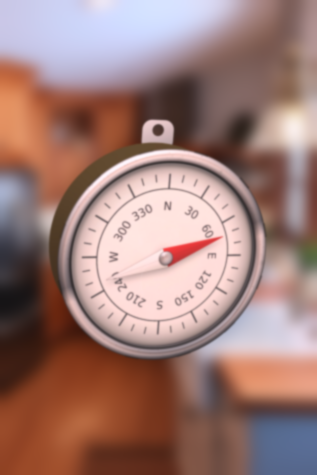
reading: 70 °
